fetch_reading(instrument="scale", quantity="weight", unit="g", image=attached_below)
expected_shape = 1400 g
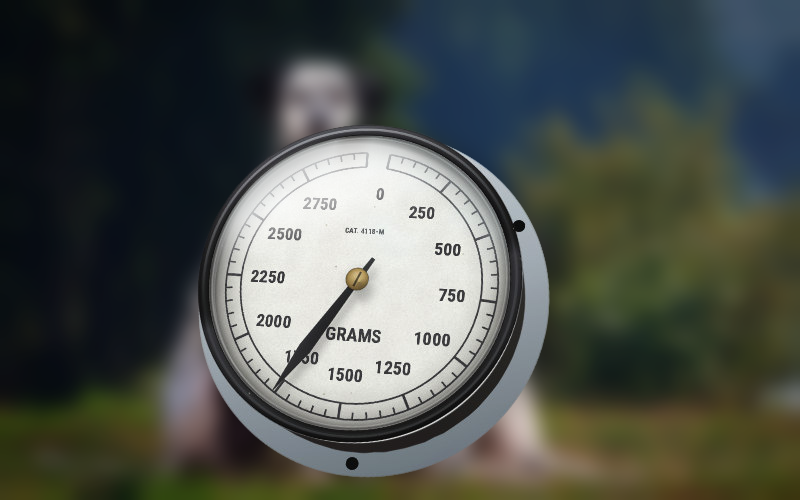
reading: 1750 g
